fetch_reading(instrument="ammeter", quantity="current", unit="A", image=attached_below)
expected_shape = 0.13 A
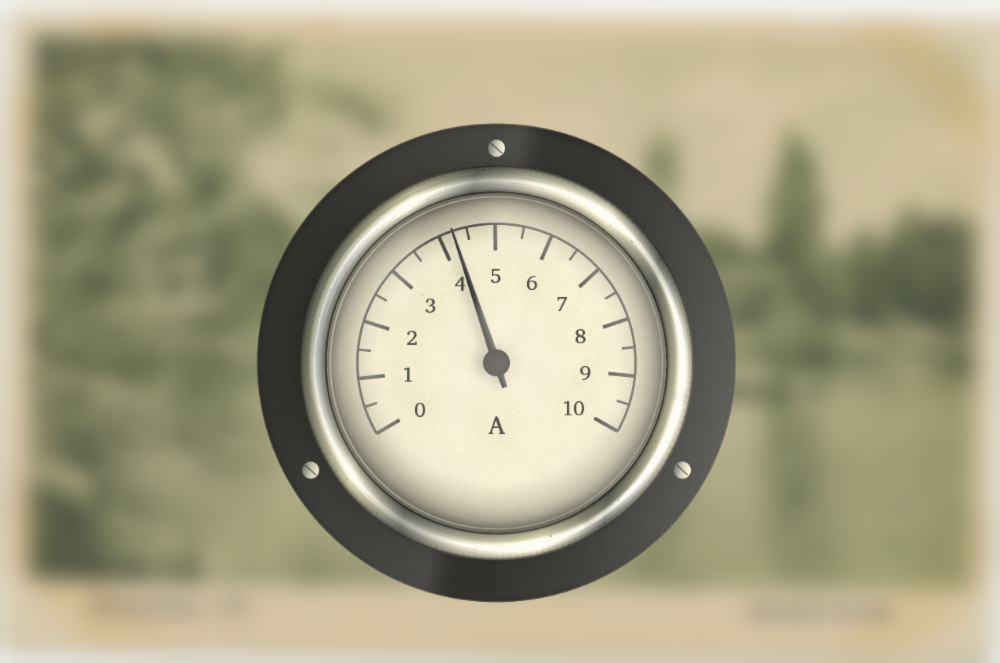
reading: 4.25 A
